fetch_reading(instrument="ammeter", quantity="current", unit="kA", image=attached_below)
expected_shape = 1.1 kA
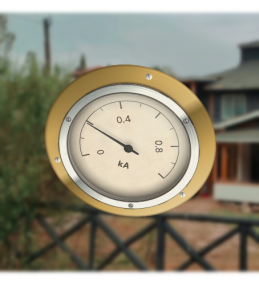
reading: 0.2 kA
